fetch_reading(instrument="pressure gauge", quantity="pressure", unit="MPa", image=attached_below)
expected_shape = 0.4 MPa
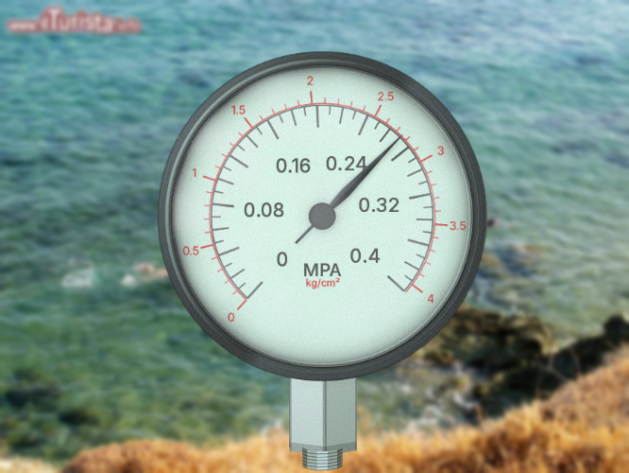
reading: 0.27 MPa
